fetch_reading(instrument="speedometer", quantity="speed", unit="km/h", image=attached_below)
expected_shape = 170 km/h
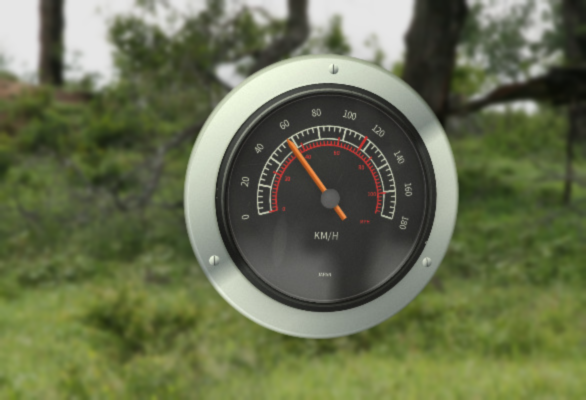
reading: 56 km/h
